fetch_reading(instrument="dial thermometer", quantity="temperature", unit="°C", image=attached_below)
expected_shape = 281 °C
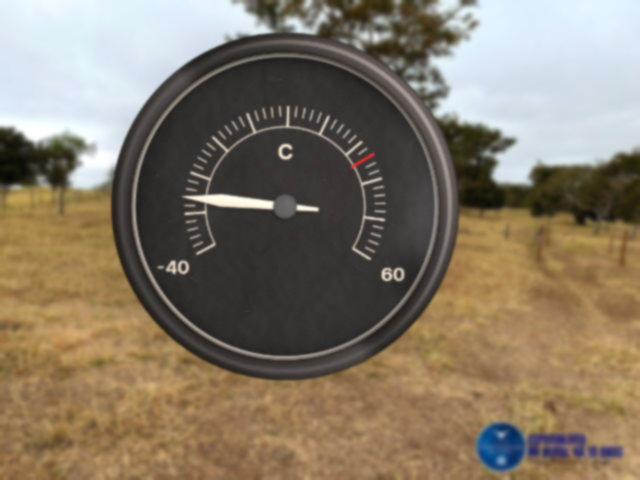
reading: -26 °C
